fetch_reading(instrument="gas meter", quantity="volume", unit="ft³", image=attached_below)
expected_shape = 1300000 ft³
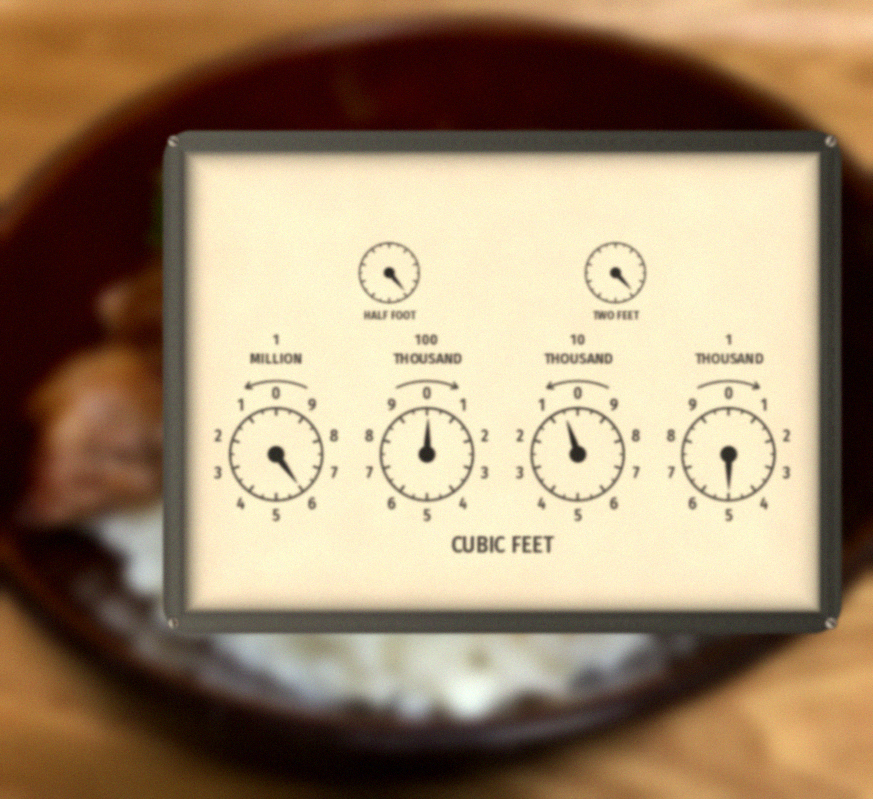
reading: 600500 ft³
